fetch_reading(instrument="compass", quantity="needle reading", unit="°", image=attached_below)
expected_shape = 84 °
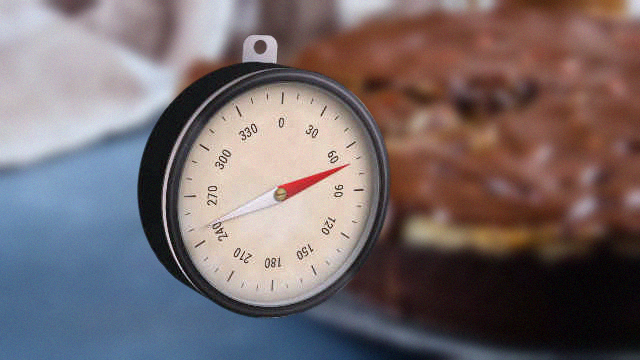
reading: 70 °
